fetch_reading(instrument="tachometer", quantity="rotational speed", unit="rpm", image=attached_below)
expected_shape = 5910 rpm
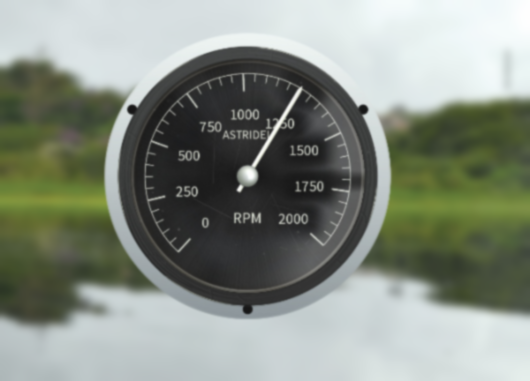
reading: 1250 rpm
